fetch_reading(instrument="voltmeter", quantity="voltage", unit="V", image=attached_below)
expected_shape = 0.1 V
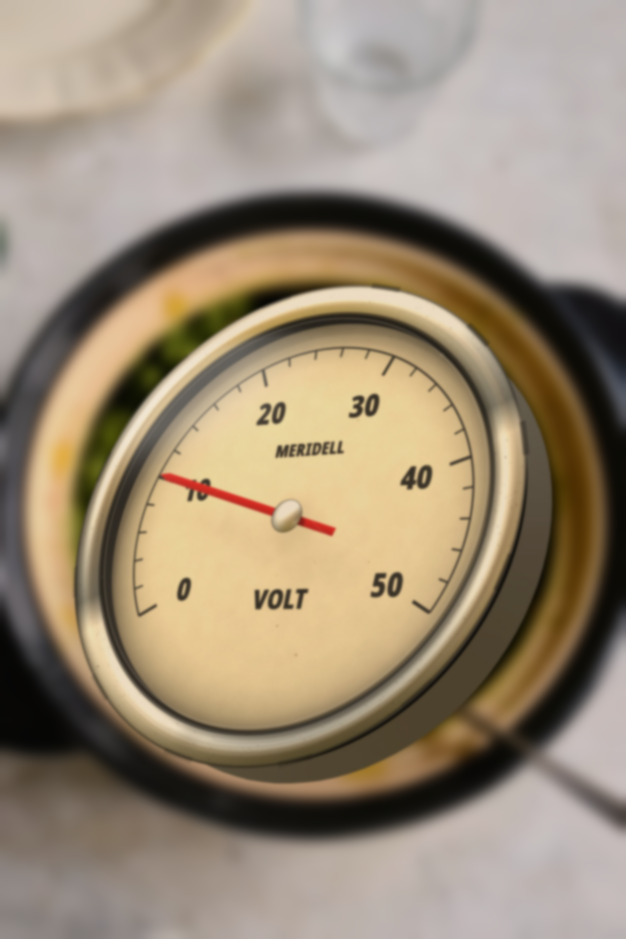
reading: 10 V
